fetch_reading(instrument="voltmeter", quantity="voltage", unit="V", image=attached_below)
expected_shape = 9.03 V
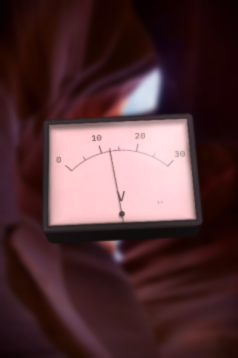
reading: 12.5 V
